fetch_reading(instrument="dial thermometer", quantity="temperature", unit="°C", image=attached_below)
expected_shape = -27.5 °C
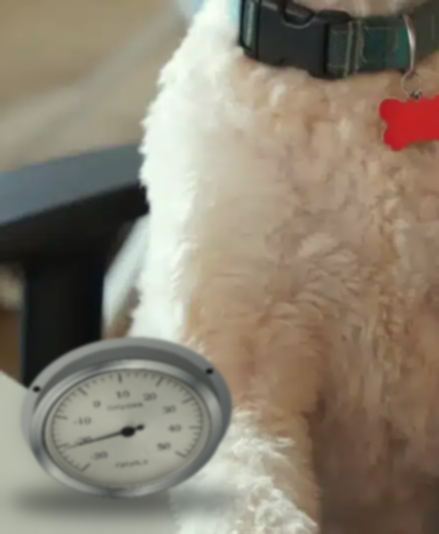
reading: -20 °C
